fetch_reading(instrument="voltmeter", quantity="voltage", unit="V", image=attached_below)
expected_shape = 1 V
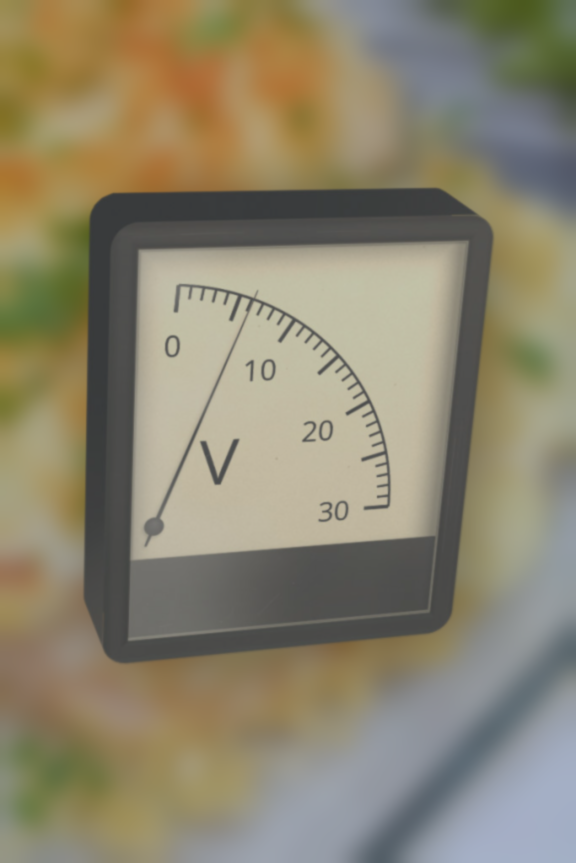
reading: 6 V
